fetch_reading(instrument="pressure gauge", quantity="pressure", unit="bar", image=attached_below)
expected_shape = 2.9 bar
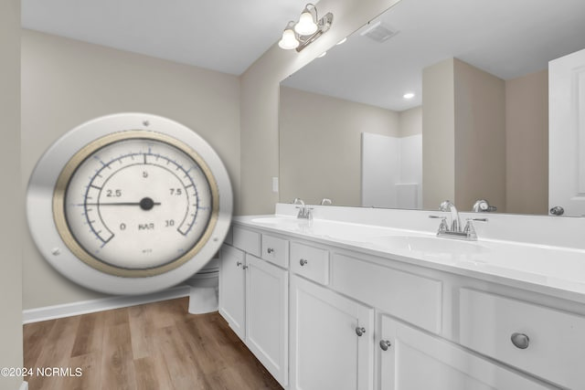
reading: 1.75 bar
